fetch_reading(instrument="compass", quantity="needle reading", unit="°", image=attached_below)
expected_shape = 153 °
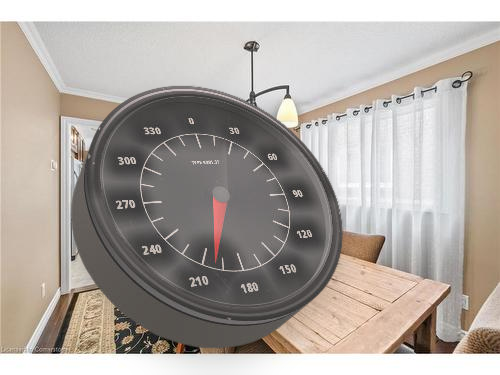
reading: 202.5 °
